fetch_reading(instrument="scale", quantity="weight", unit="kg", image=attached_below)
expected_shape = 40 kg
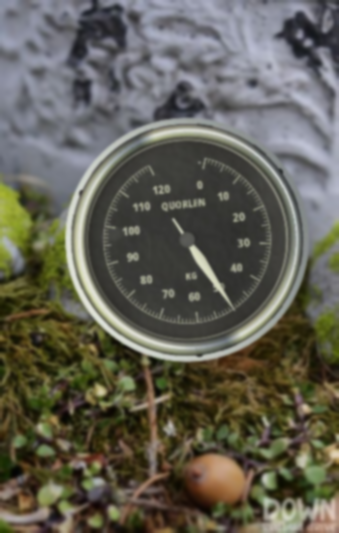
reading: 50 kg
